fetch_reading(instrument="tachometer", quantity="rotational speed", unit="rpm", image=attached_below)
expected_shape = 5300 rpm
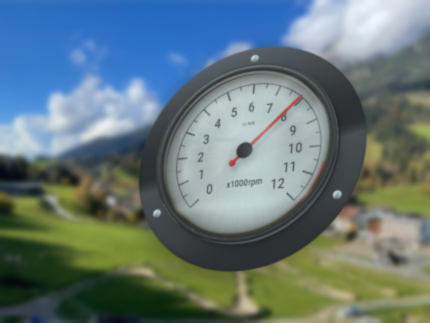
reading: 8000 rpm
